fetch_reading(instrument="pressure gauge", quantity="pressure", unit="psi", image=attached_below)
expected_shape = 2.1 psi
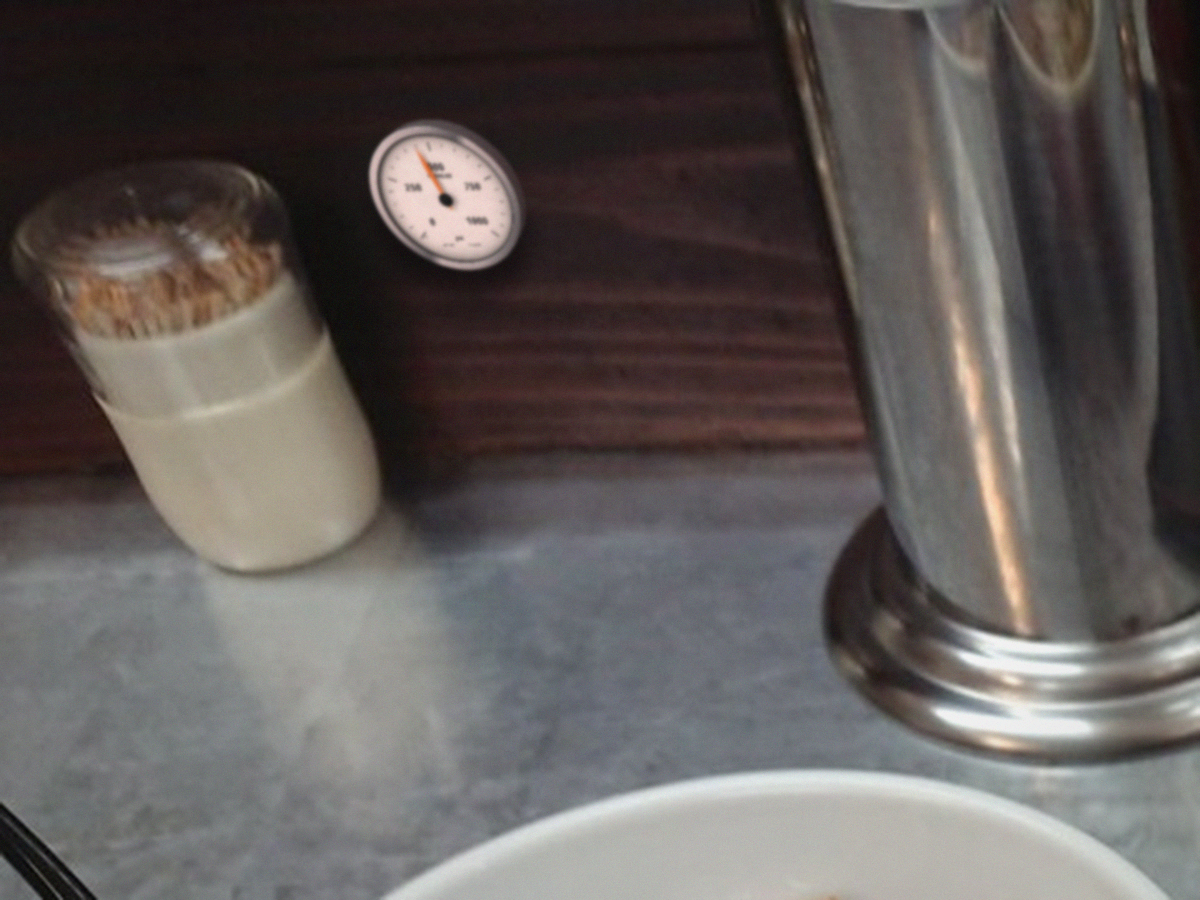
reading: 450 psi
